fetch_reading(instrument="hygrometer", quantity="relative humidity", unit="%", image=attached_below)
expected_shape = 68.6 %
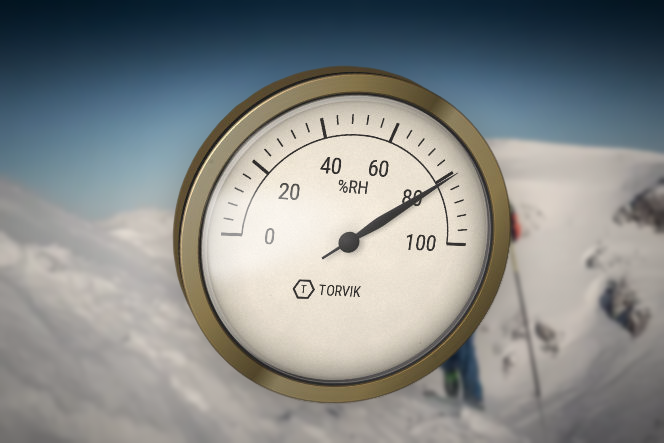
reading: 80 %
